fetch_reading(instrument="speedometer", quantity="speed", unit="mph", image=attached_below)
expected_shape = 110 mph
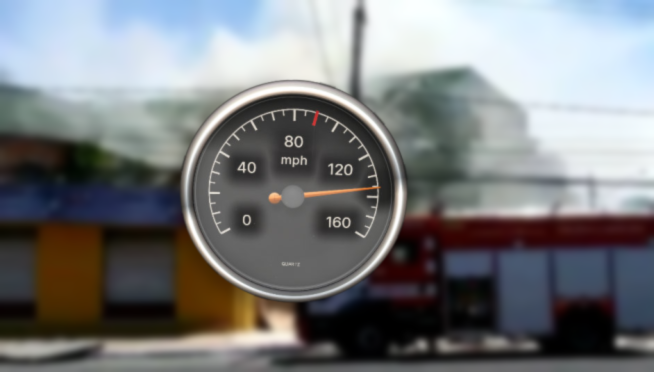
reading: 135 mph
